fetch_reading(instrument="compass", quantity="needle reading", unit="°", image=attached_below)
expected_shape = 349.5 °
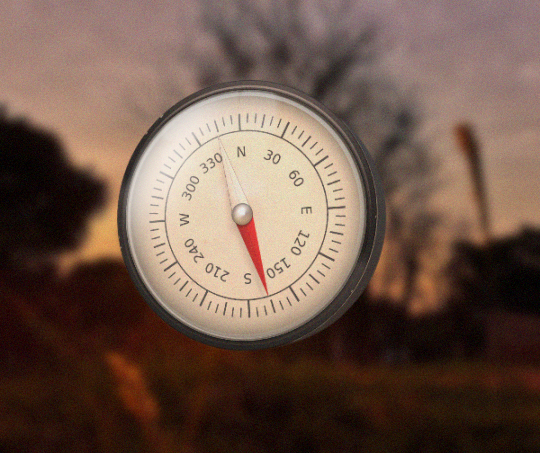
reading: 165 °
